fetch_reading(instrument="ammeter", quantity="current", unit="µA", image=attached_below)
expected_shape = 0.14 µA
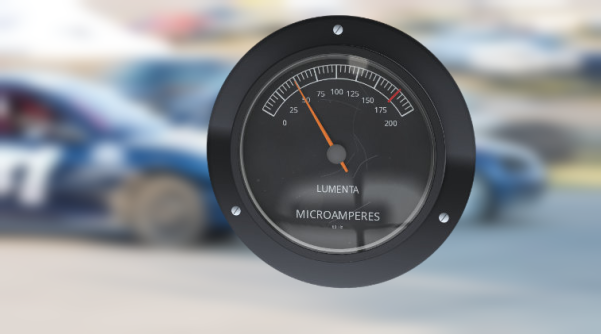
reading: 50 µA
